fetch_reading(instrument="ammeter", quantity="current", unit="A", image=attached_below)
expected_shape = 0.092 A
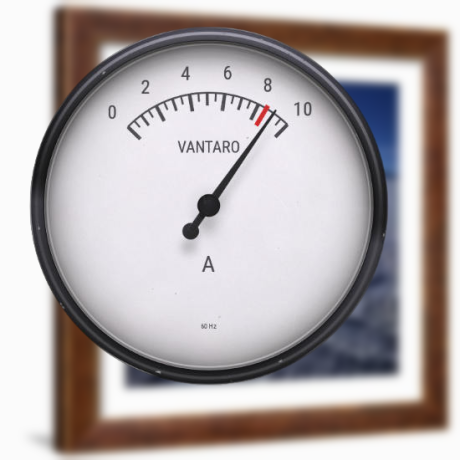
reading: 9 A
